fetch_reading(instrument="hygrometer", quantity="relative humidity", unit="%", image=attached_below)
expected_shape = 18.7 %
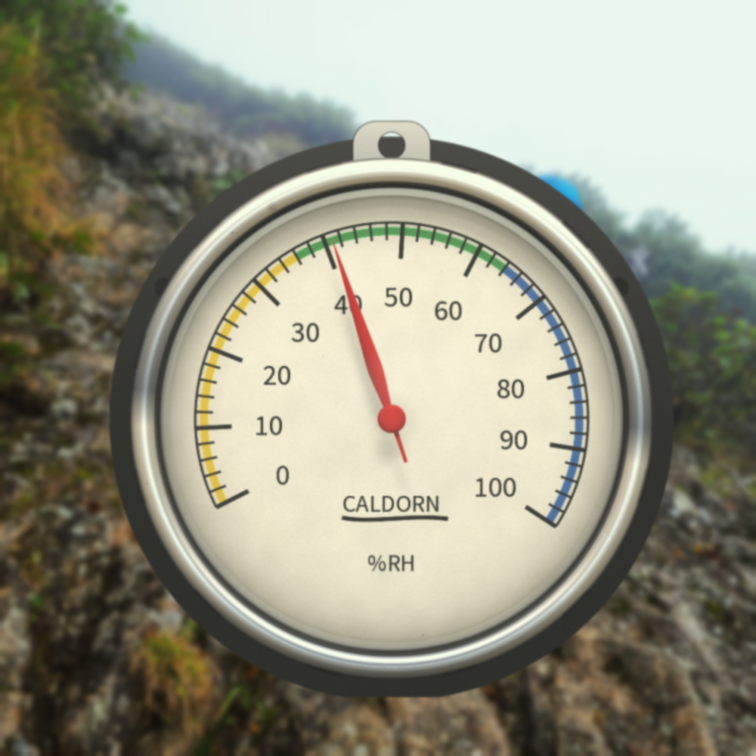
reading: 41 %
